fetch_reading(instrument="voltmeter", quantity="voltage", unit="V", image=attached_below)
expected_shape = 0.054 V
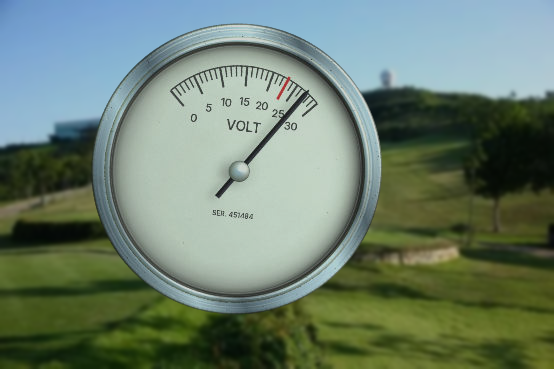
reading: 27 V
